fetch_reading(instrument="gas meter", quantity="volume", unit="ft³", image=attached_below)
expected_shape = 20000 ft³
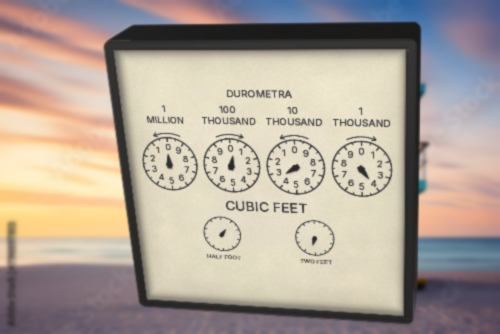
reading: 3400 ft³
